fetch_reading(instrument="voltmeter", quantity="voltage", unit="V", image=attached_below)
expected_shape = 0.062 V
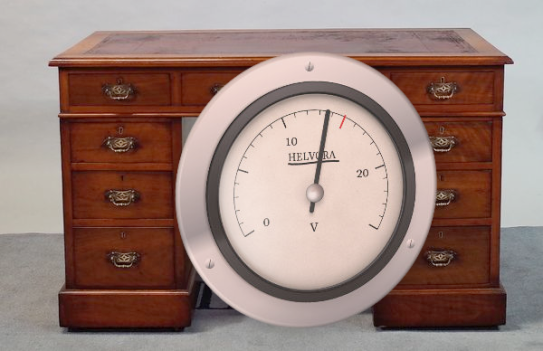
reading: 13.5 V
